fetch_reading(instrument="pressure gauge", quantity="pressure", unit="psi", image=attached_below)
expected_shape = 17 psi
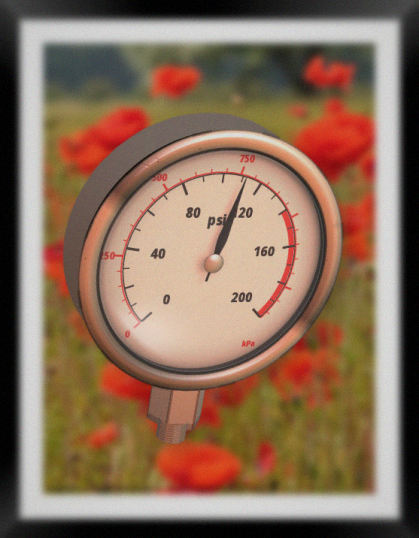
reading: 110 psi
